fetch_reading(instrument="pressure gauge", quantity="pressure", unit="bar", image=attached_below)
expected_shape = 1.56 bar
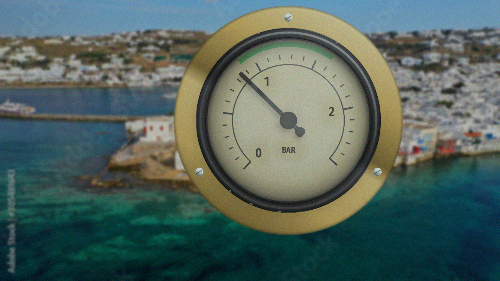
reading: 0.85 bar
